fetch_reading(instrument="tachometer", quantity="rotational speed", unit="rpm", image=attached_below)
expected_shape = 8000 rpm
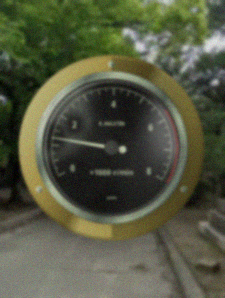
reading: 1250 rpm
